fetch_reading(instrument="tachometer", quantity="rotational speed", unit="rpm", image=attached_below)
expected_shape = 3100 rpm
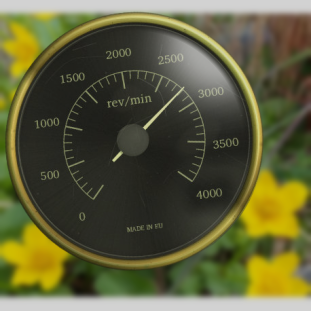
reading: 2800 rpm
